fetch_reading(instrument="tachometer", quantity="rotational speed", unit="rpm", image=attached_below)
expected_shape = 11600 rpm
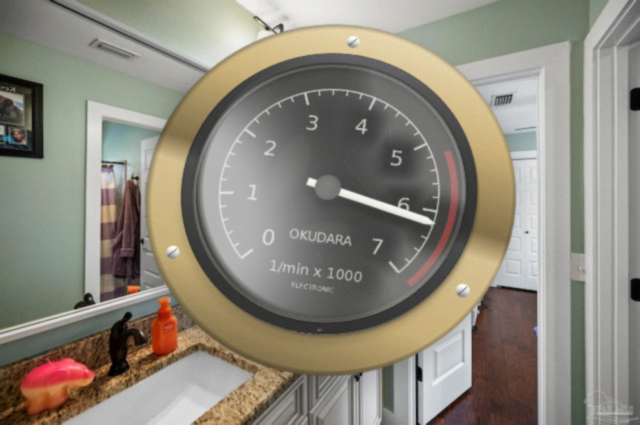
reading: 6200 rpm
